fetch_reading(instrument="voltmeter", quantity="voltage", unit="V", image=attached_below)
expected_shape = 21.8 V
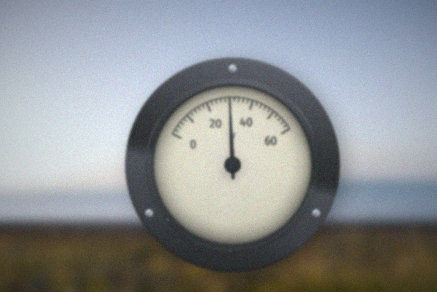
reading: 30 V
